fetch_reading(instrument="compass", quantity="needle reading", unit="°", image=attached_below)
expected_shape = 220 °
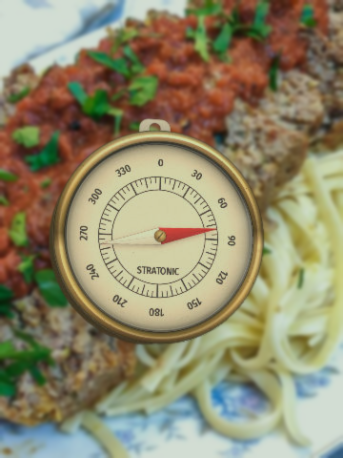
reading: 80 °
